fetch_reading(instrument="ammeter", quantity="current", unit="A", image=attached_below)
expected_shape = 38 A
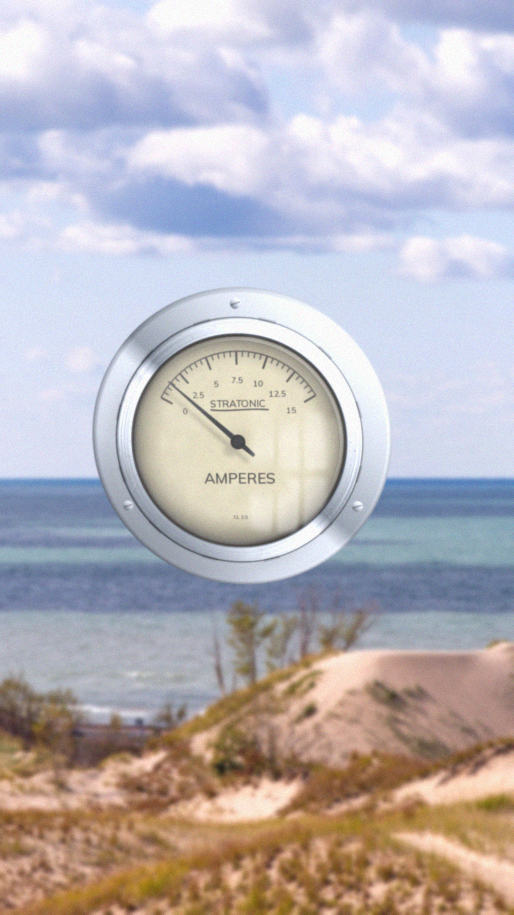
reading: 1.5 A
